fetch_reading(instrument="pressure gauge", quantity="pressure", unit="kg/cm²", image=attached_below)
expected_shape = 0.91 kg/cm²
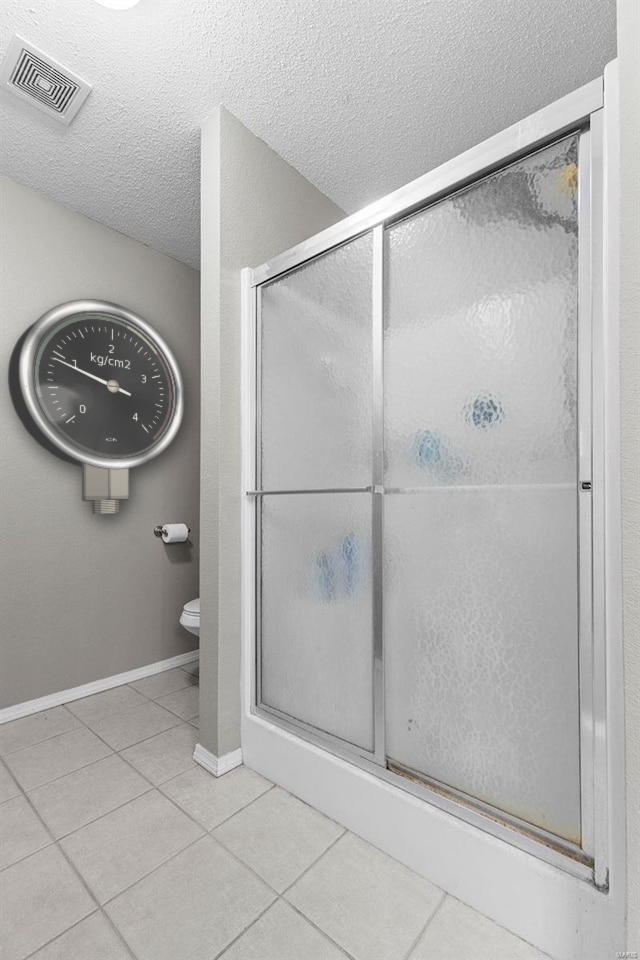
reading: 0.9 kg/cm²
